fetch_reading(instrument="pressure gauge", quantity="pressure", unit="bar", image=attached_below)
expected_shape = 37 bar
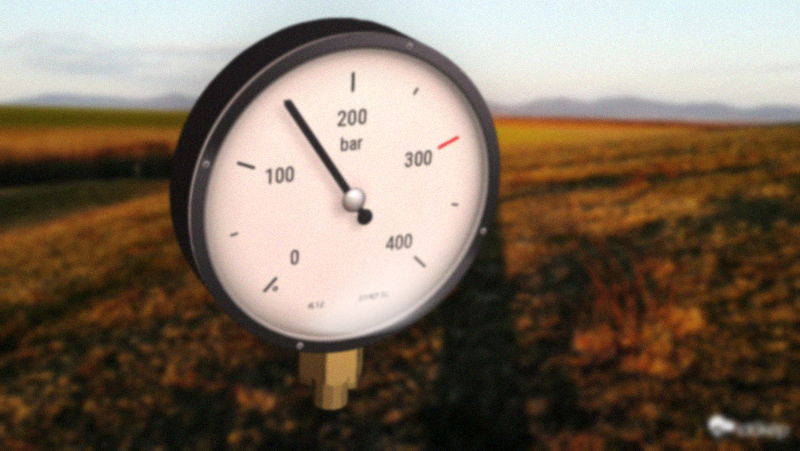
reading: 150 bar
